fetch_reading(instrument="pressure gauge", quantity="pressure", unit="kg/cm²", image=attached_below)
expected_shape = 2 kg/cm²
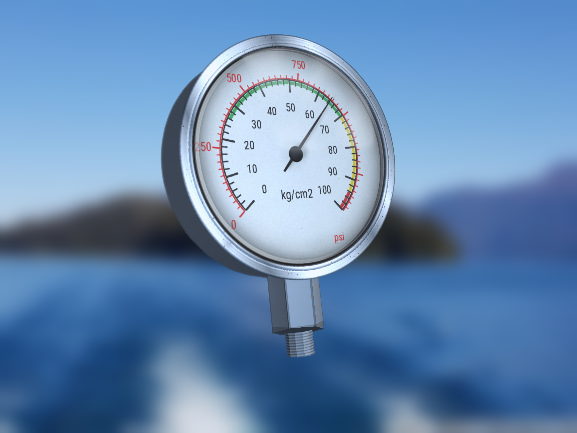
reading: 64 kg/cm²
